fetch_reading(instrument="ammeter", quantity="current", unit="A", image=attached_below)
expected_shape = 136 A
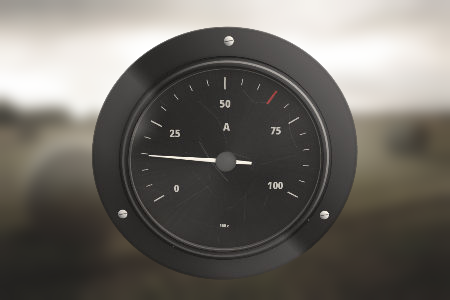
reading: 15 A
